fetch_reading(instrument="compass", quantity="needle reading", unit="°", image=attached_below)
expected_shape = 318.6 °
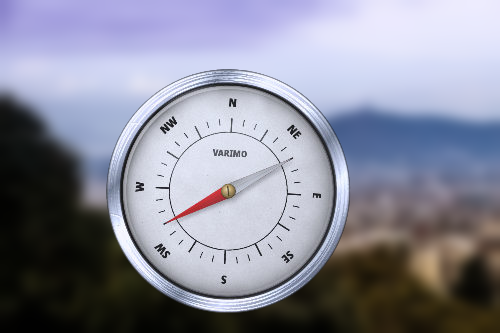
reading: 240 °
